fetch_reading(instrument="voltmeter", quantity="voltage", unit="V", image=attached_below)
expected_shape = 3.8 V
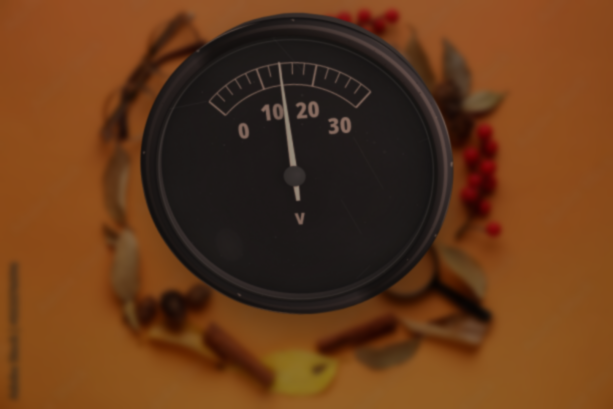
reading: 14 V
